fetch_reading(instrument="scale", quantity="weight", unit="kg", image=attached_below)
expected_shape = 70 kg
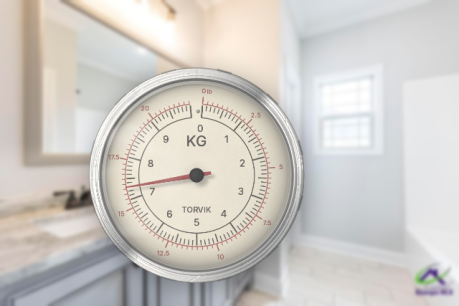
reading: 7.3 kg
